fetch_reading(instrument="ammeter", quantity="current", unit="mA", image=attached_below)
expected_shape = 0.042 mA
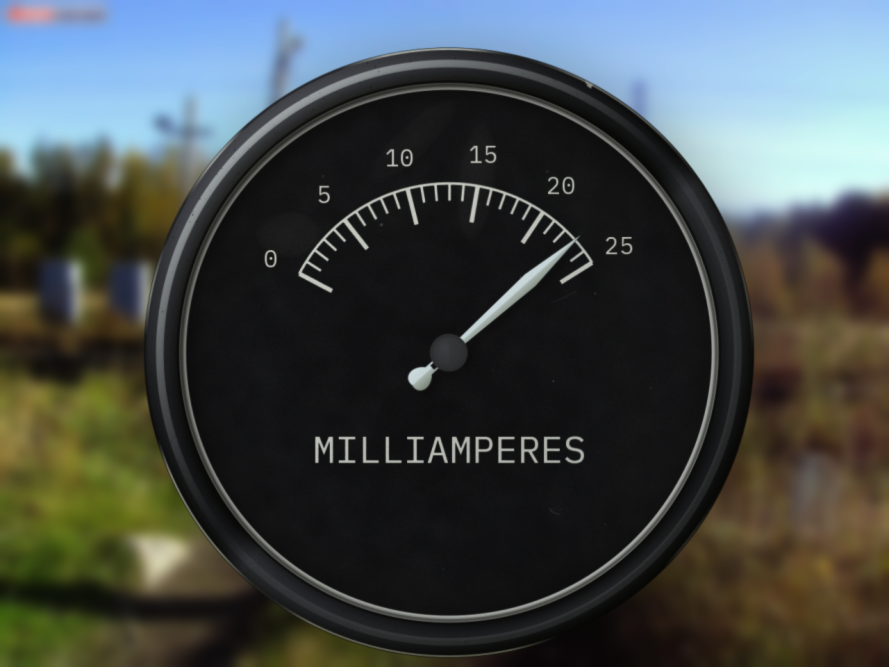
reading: 23 mA
